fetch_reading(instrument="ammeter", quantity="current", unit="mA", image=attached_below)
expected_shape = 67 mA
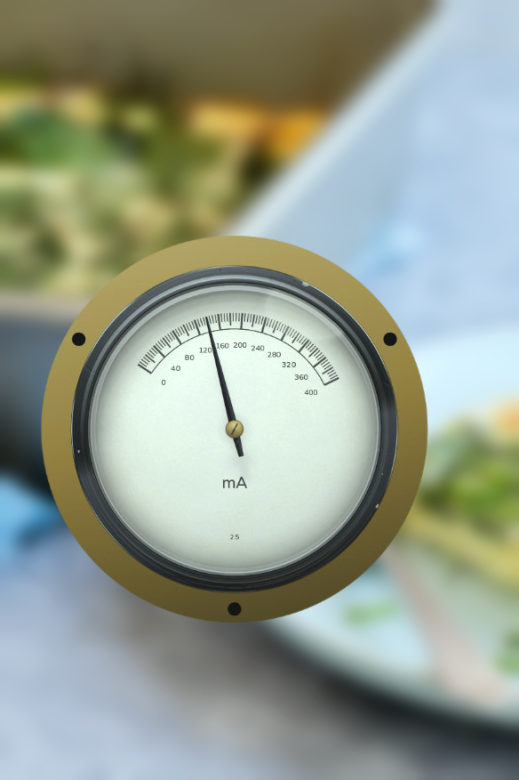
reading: 140 mA
